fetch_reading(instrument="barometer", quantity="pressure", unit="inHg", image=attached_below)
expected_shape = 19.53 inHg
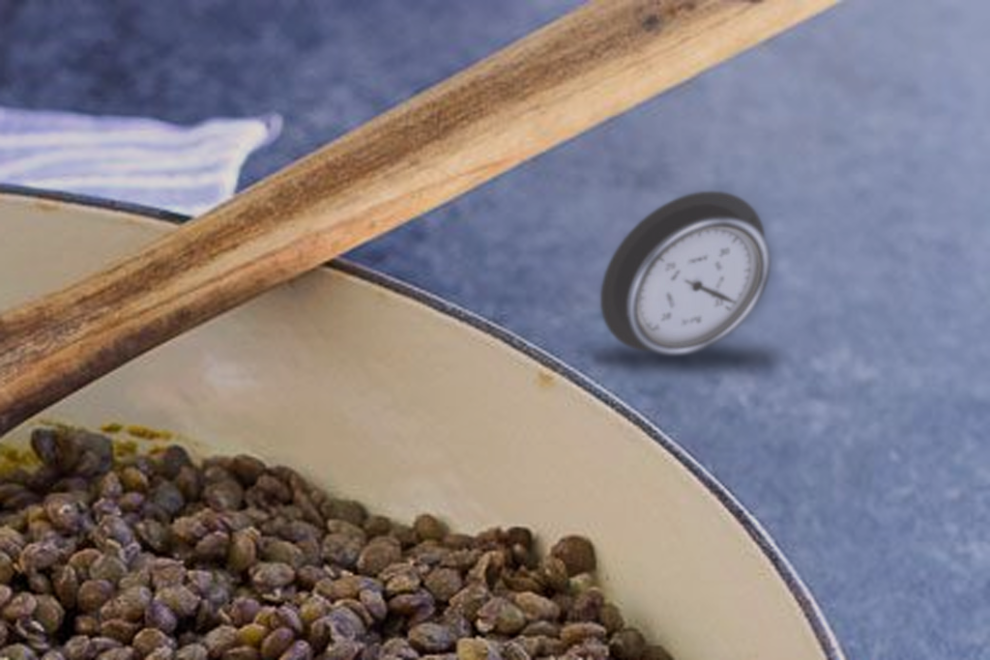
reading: 30.9 inHg
